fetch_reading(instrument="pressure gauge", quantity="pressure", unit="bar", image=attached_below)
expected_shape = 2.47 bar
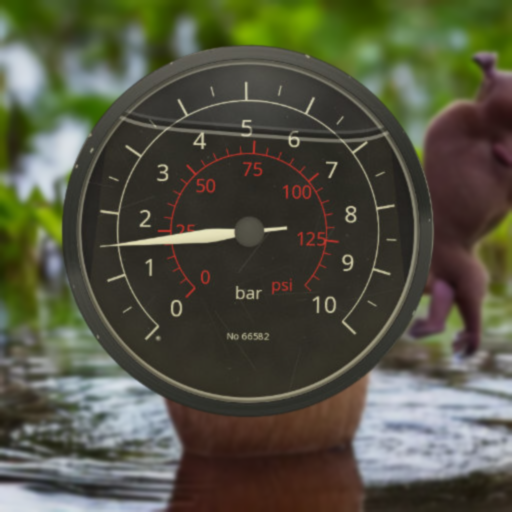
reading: 1.5 bar
